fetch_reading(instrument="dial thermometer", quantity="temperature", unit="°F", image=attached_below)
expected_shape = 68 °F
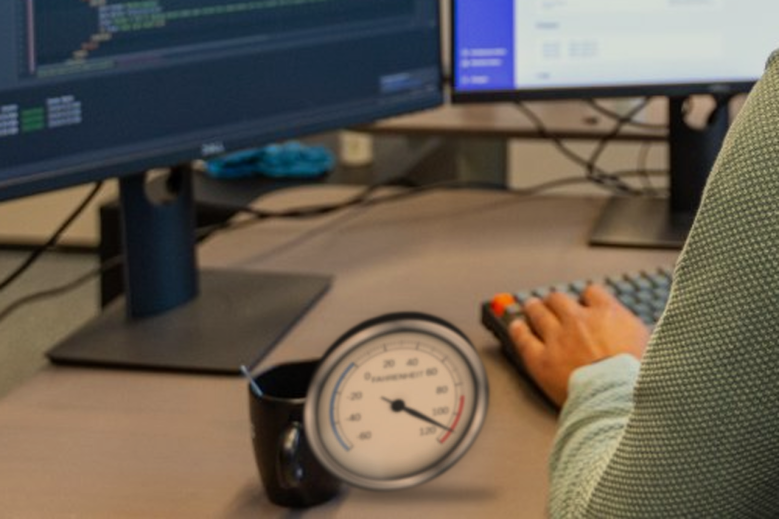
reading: 110 °F
